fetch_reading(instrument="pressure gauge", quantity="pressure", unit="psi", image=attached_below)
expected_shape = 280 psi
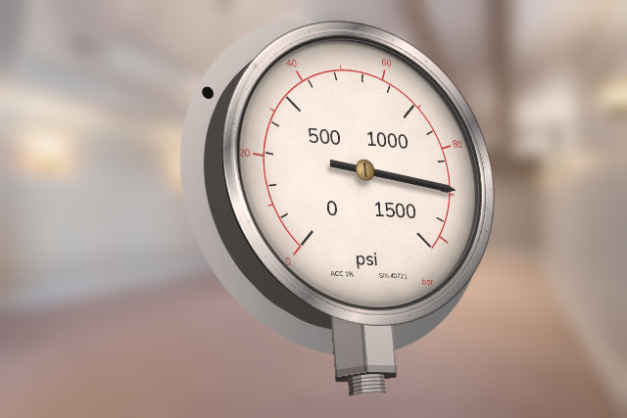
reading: 1300 psi
